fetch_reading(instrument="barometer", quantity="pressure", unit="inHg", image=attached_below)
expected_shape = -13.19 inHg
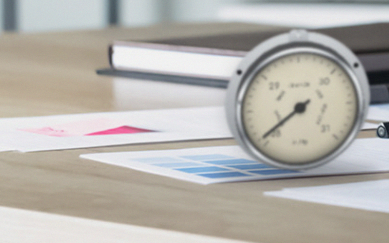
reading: 28.1 inHg
